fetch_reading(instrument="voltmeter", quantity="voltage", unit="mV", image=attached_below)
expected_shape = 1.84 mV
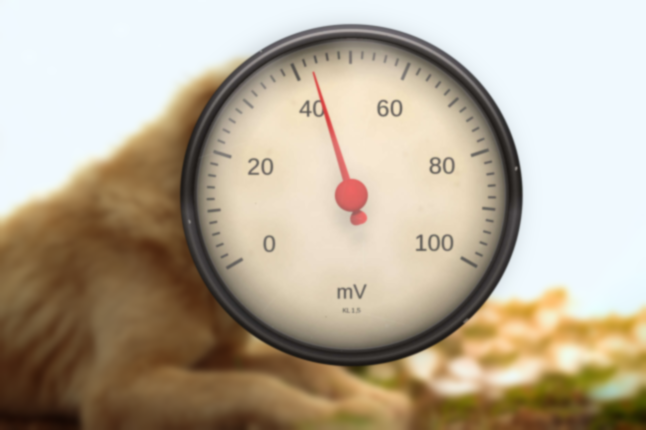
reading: 43 mV
